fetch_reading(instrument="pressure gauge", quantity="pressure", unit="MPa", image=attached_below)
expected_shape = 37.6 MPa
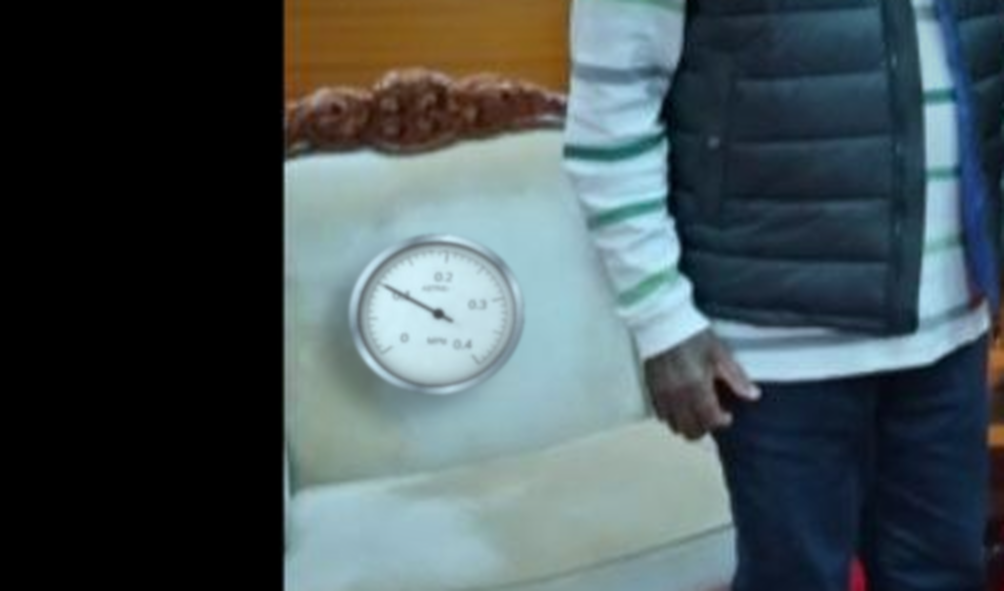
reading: 0.1 MPa
